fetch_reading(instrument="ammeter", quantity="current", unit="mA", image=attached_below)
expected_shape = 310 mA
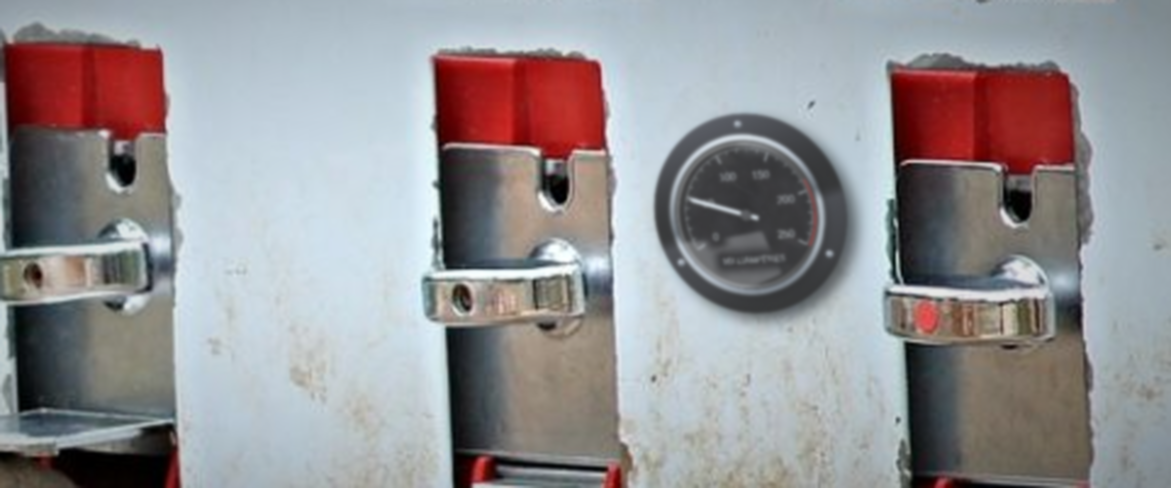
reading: 50 mA
